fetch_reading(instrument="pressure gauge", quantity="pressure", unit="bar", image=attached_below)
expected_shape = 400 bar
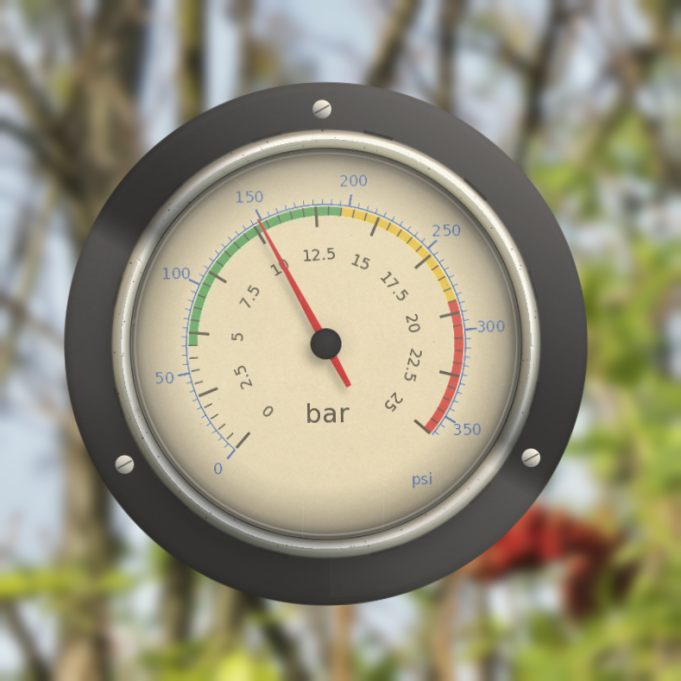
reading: 10.25 bar
